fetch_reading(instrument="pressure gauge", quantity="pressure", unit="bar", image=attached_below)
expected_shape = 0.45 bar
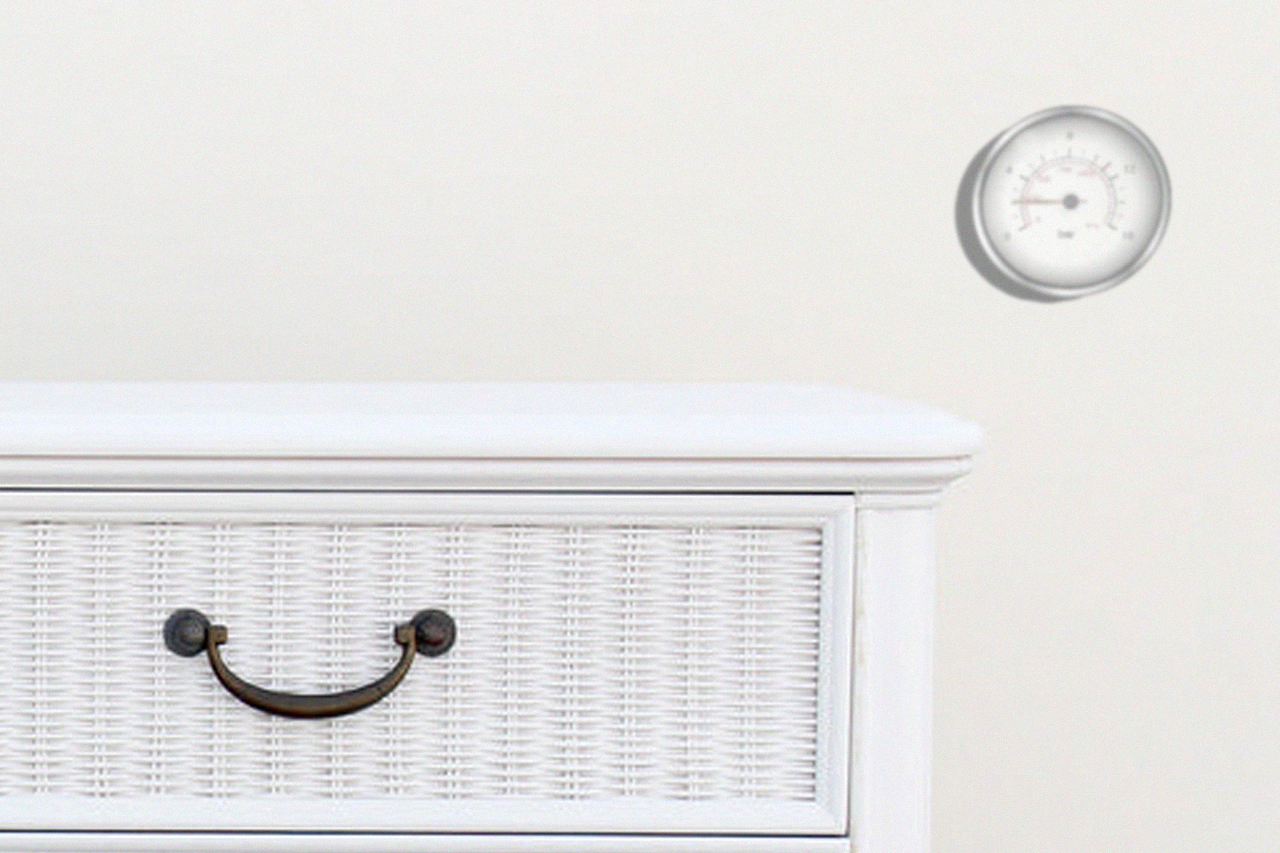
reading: 2 bar
